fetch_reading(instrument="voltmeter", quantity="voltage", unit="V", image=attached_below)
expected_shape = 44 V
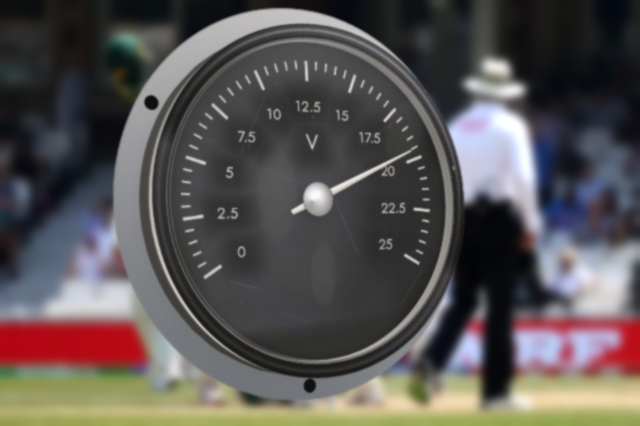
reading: 19.5 V
